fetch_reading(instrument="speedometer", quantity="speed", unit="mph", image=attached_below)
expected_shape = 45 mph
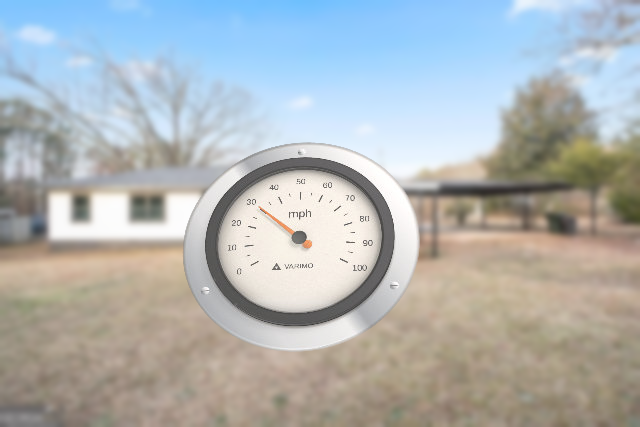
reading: 30 mph
